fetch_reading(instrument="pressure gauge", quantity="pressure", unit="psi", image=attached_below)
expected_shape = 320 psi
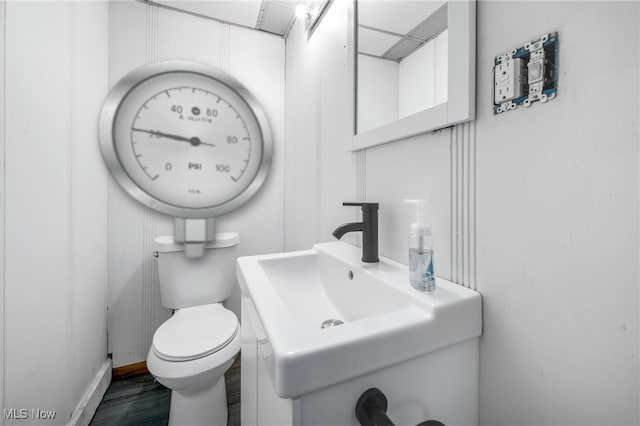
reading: 20 psi
